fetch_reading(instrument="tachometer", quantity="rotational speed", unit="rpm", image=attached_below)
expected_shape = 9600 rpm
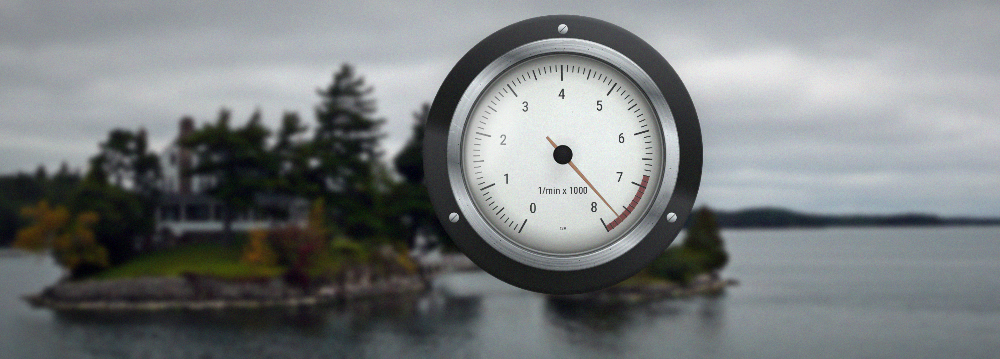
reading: 7700 rpm
